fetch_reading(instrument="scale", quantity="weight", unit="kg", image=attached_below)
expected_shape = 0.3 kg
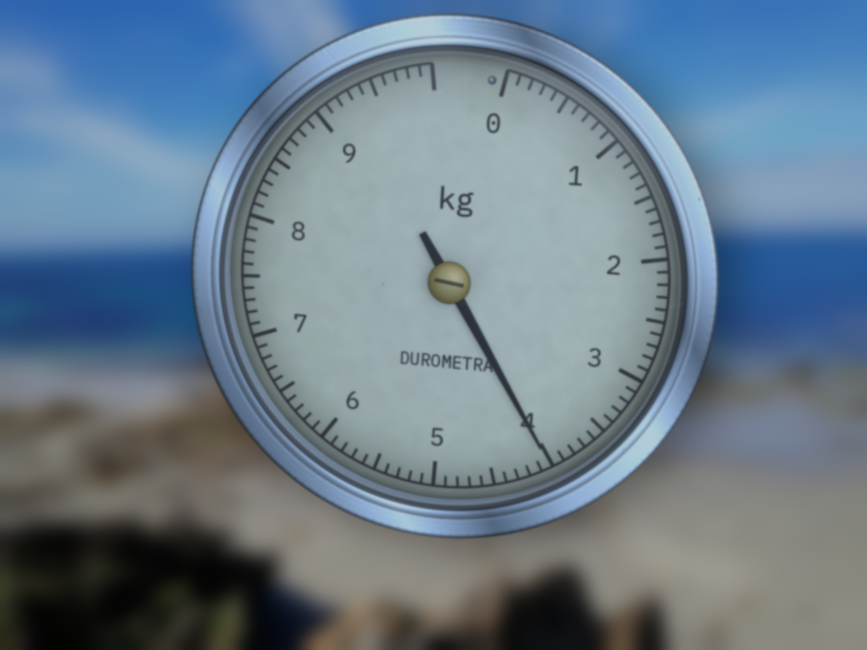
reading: 4 kg
